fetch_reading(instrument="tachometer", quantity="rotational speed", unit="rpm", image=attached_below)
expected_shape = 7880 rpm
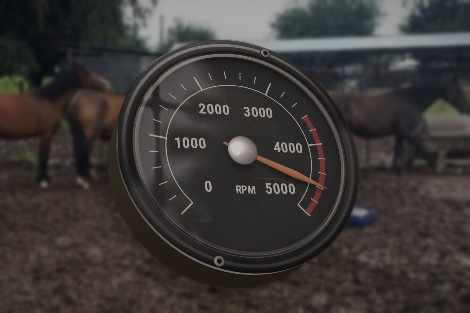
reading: 4600 rpm
